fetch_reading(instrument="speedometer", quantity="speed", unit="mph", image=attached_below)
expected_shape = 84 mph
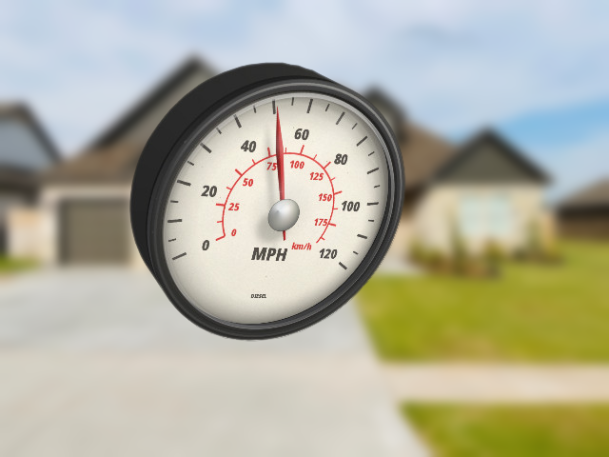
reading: 50 mph
